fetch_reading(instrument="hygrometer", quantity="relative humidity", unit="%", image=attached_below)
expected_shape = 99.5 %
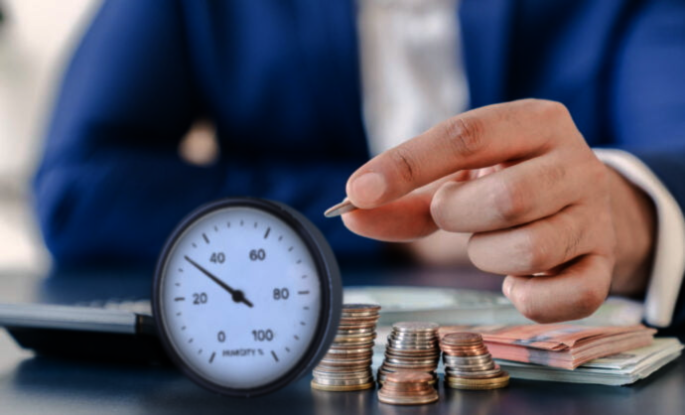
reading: 32 %
